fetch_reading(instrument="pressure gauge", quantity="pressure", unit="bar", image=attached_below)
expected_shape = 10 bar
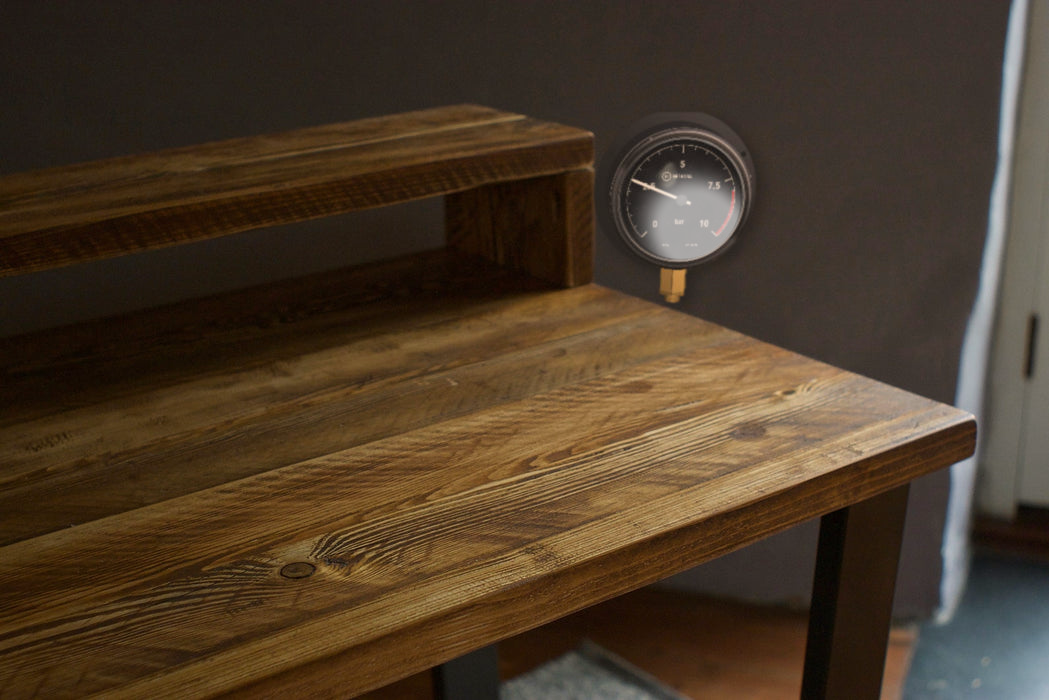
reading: 2.5 bar
